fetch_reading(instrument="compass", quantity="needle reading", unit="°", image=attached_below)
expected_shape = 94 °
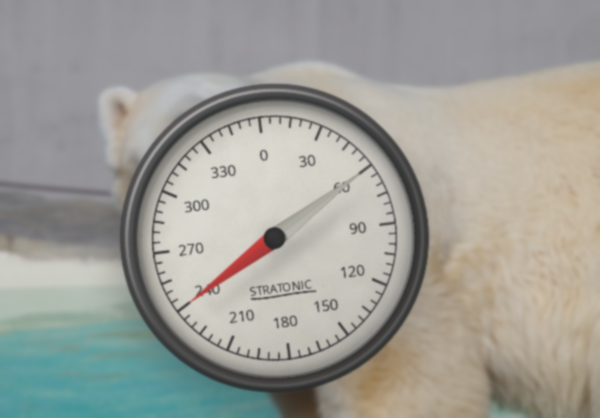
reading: 240 °
